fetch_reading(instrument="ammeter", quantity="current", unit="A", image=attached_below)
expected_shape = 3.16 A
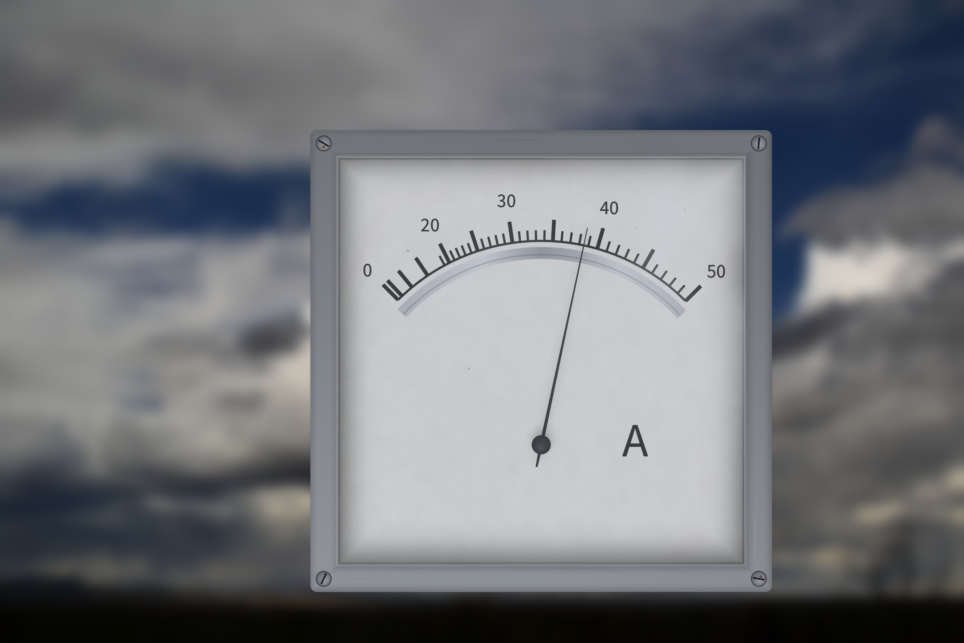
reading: 38.5 A
